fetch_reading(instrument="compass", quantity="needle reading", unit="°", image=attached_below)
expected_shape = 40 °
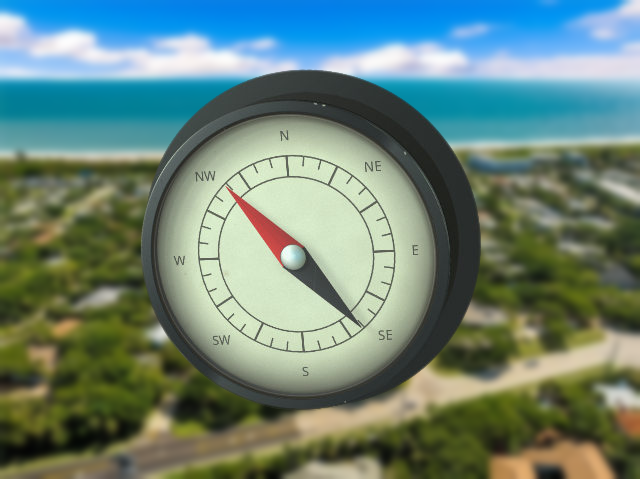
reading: 320 °
